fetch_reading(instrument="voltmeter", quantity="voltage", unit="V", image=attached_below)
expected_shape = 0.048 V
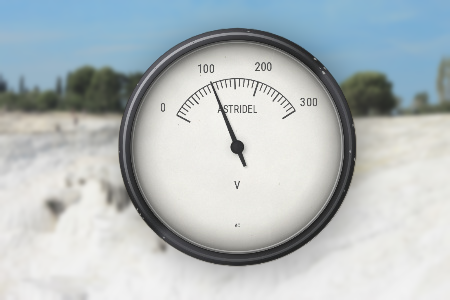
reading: 100 V
